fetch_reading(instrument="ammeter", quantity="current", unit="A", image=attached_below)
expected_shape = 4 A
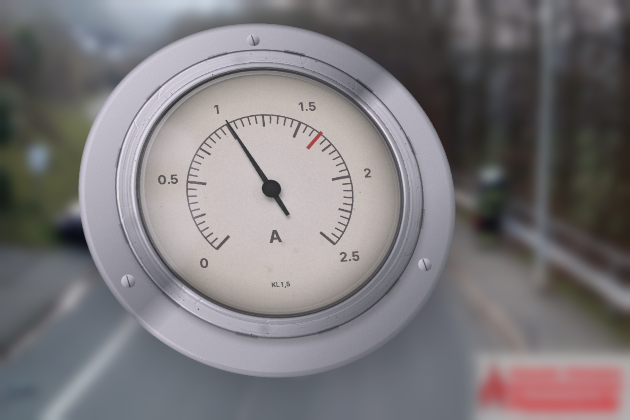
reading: 1 A
